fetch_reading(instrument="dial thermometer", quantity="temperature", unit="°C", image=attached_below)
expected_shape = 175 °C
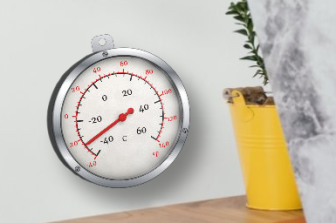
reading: -32 °C
